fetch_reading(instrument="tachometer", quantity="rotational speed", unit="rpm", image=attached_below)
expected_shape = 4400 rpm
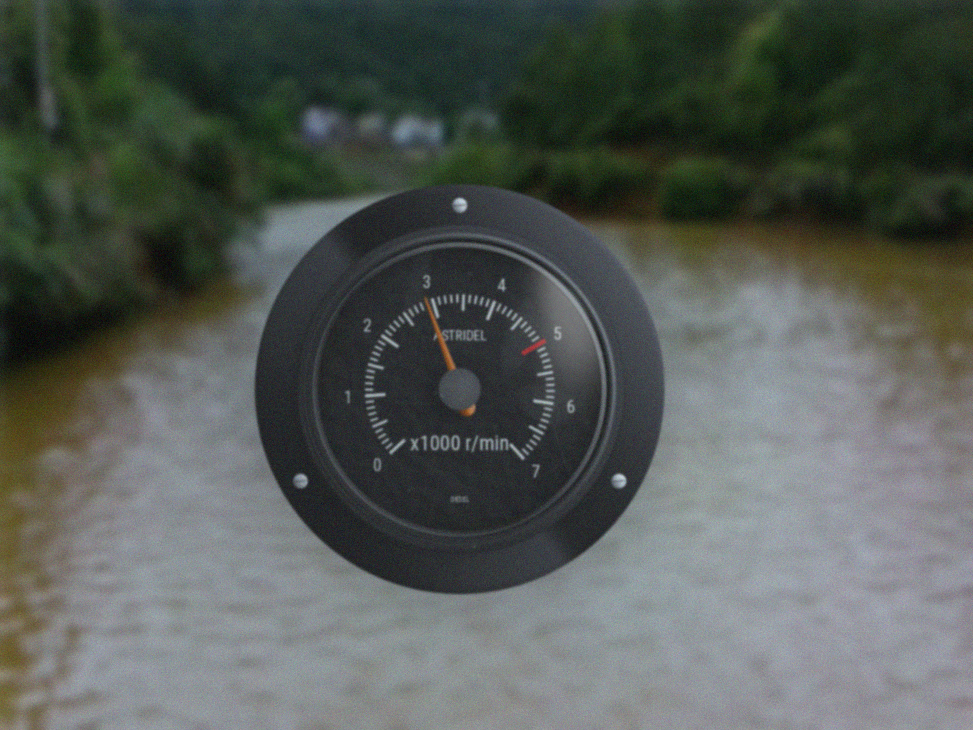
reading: 2900 rpm
